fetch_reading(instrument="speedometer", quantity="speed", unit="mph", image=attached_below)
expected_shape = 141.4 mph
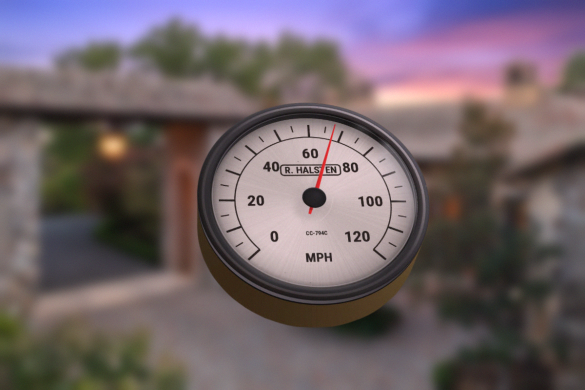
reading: 67.5 mph
